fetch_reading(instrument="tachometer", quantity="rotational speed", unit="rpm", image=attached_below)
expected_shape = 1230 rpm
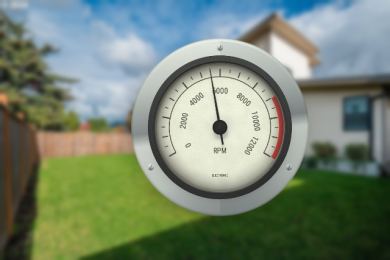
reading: 5500 rpm
